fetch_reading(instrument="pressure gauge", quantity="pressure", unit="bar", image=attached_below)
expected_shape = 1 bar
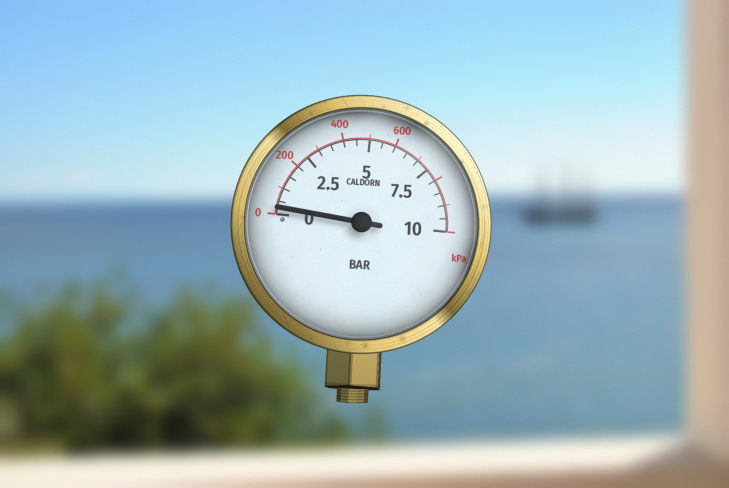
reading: 0.25 bar
